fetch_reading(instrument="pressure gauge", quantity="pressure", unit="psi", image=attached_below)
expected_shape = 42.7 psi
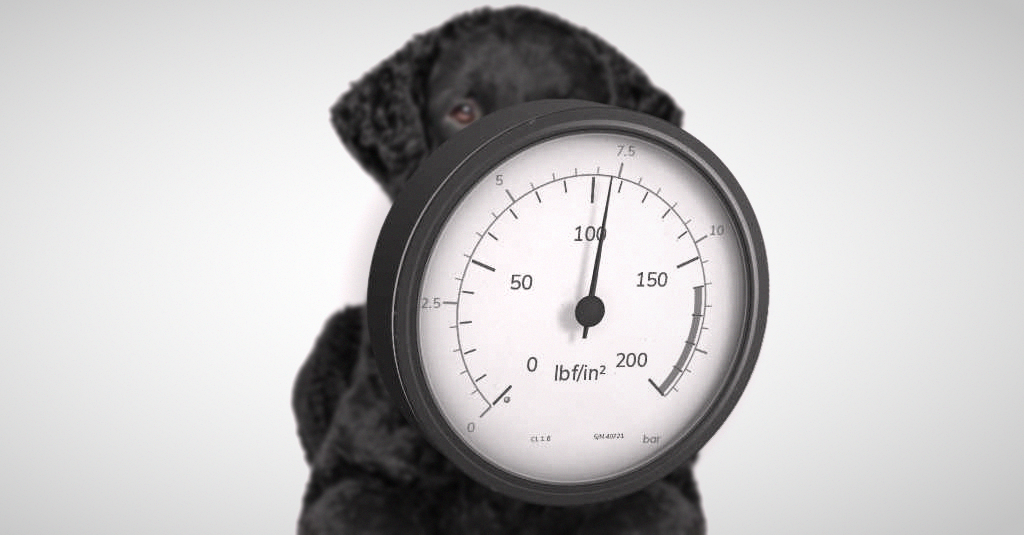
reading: 105 psi
